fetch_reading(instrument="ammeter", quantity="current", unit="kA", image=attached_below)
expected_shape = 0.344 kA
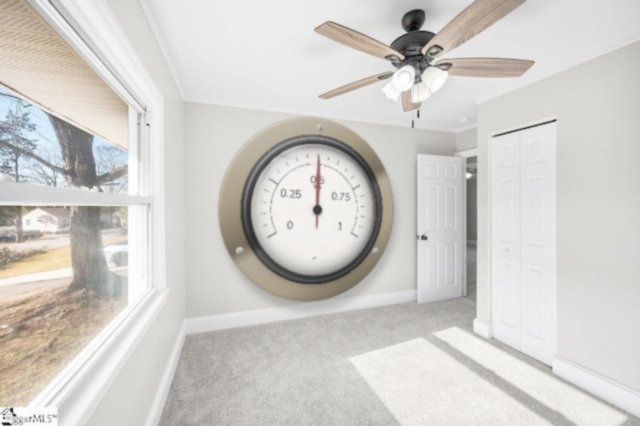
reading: 0.5 kA
